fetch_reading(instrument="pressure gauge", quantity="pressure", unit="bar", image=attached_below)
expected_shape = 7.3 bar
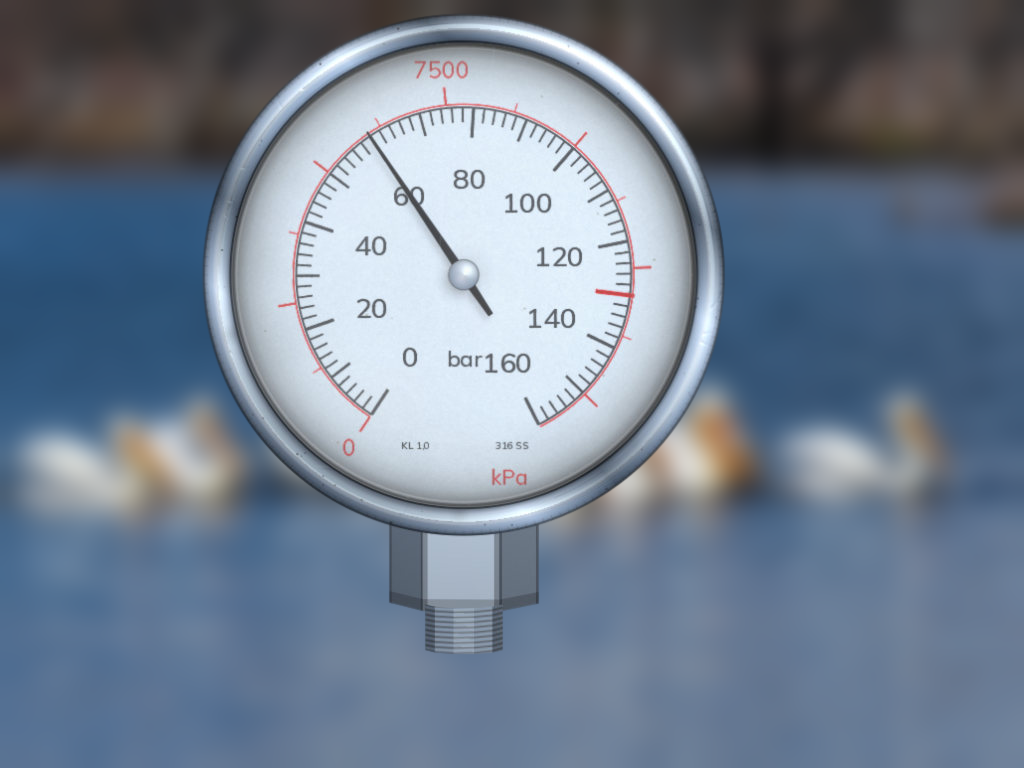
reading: 60 bar
